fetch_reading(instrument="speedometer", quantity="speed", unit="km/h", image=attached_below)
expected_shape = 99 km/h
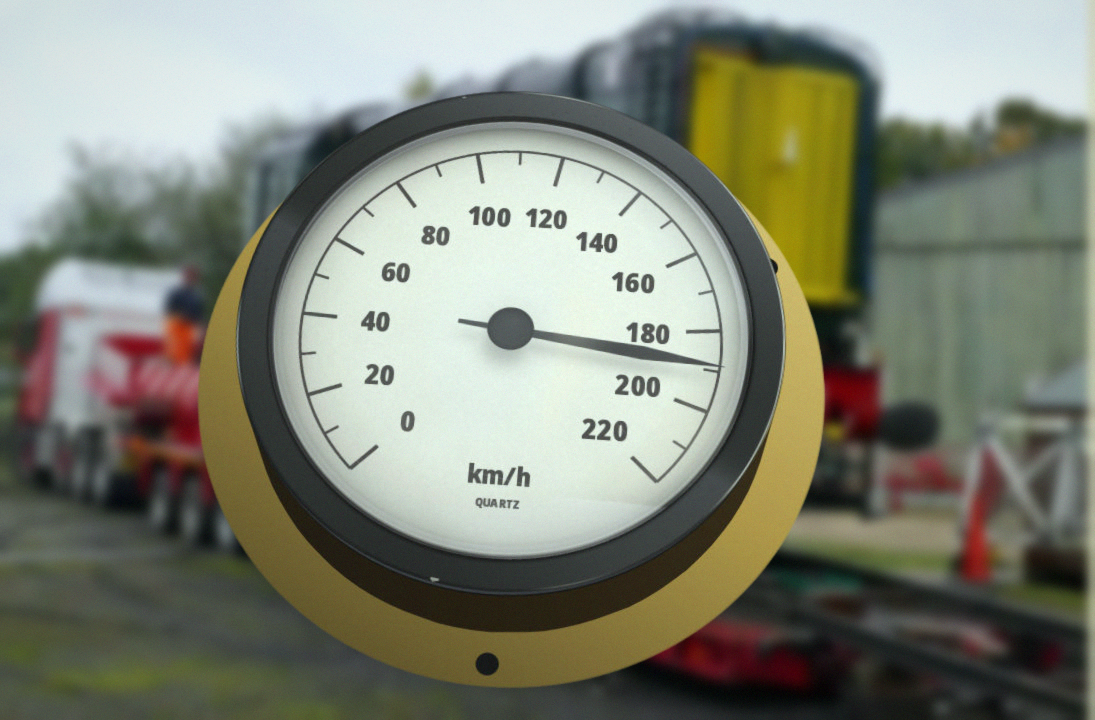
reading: 190 km/h
